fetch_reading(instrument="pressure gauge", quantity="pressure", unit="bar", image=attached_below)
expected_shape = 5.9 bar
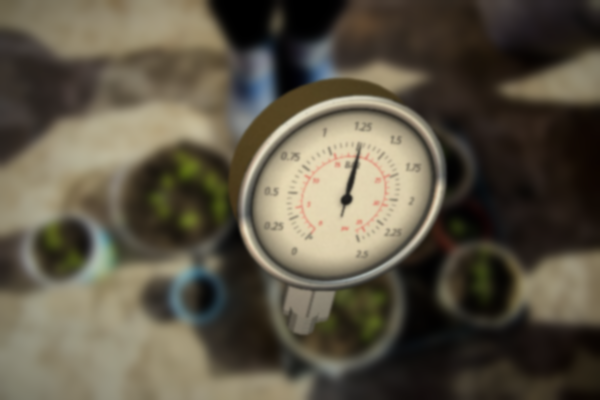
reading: 1.25 bar
